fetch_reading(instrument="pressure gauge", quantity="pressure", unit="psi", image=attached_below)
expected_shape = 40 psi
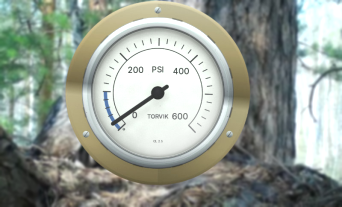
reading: 20 psi
